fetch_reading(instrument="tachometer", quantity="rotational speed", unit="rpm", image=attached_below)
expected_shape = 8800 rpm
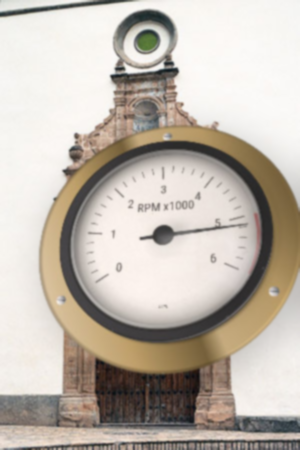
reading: 5200 rpm
